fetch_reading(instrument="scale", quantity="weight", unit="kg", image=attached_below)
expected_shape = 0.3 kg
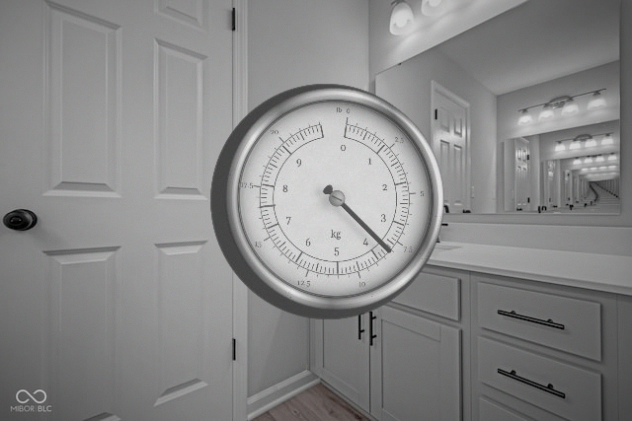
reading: 3.7 kg
